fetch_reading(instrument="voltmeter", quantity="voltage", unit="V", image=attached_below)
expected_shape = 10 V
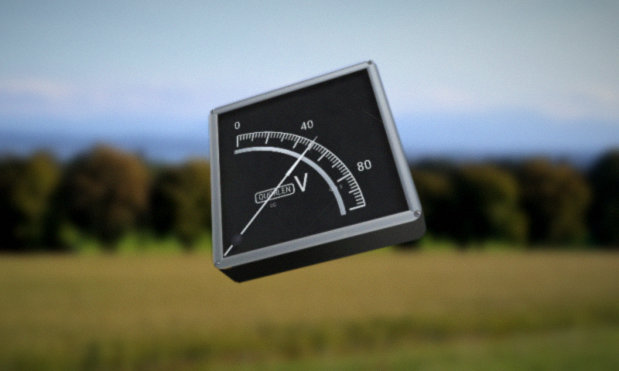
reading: 50 V
